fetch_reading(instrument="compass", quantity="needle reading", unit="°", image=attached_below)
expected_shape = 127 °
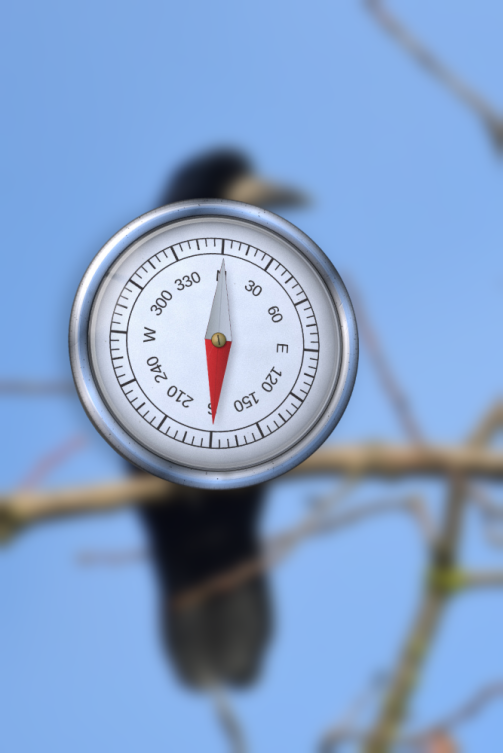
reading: 180 °
